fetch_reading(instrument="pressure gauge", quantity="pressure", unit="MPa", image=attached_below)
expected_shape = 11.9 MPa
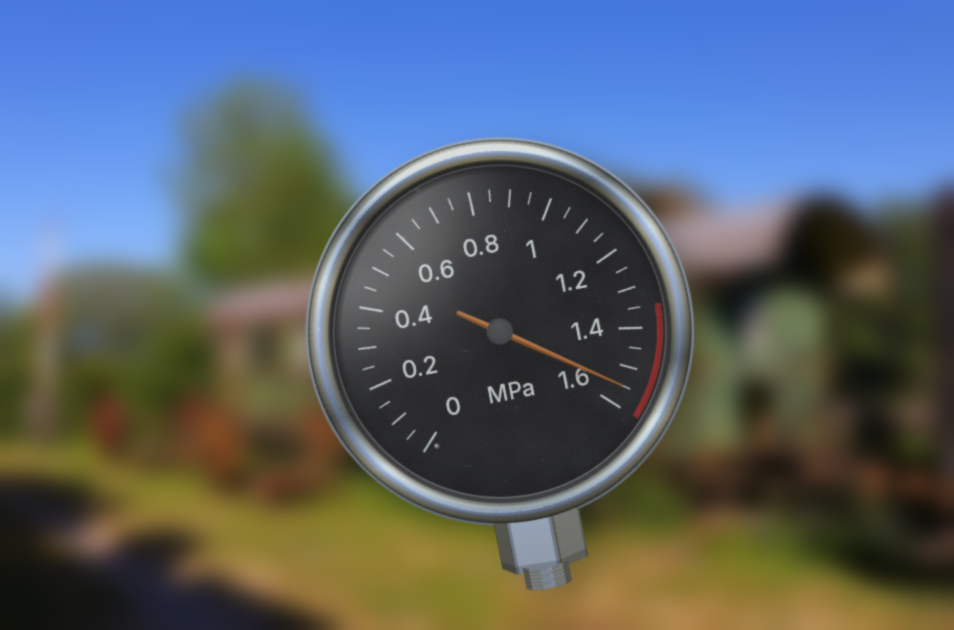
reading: 1.55 MPa
